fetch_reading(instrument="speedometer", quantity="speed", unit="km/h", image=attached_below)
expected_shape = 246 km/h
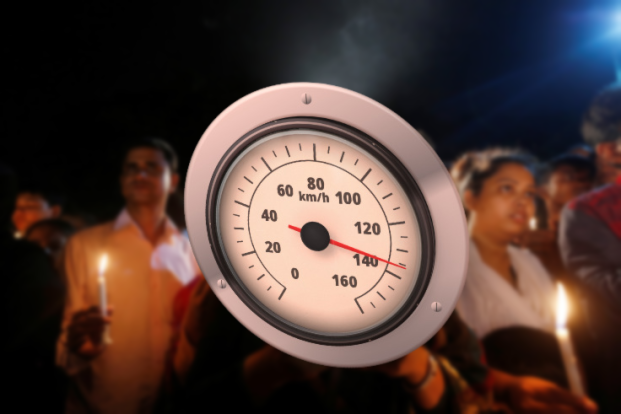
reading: 135 km/h
